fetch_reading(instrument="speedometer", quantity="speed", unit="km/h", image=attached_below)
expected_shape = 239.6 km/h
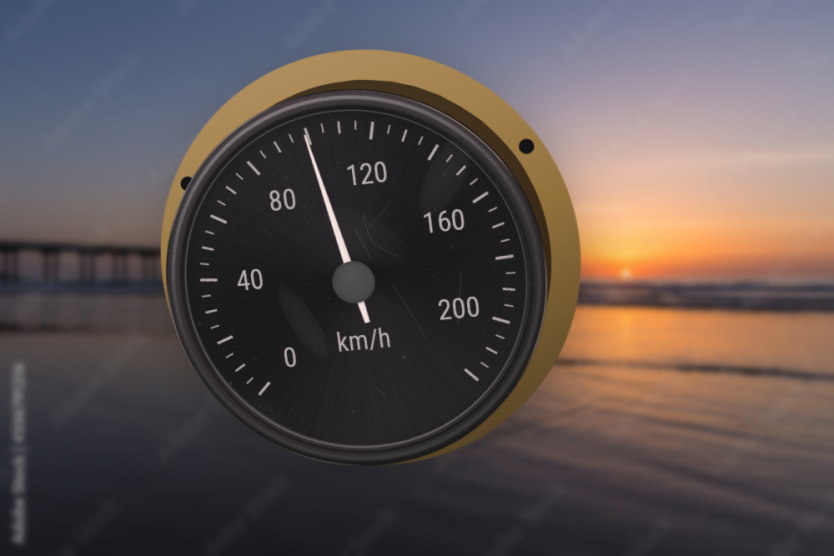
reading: 100 km/h
